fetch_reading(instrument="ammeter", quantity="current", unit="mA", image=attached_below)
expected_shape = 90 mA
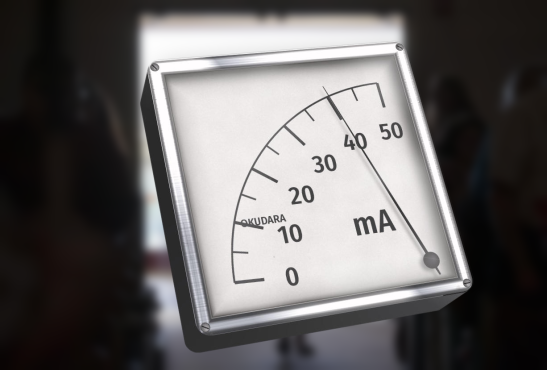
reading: 40 mA
